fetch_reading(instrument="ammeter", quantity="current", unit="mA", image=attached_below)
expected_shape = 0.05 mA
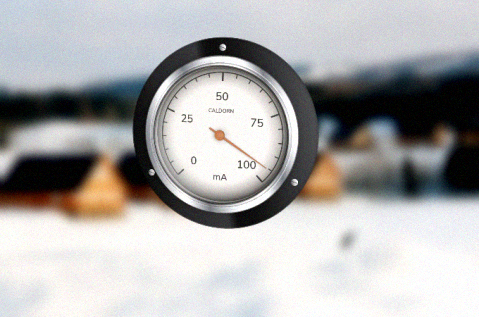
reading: 95 mA
